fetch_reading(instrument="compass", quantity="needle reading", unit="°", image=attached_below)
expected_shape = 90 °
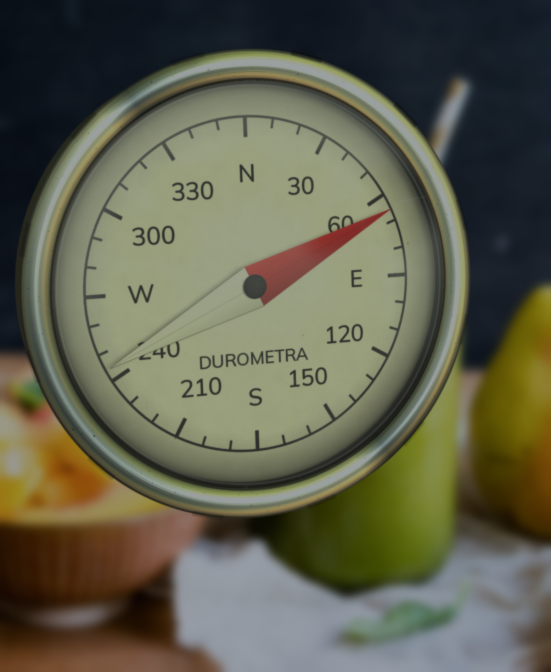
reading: 65 °
